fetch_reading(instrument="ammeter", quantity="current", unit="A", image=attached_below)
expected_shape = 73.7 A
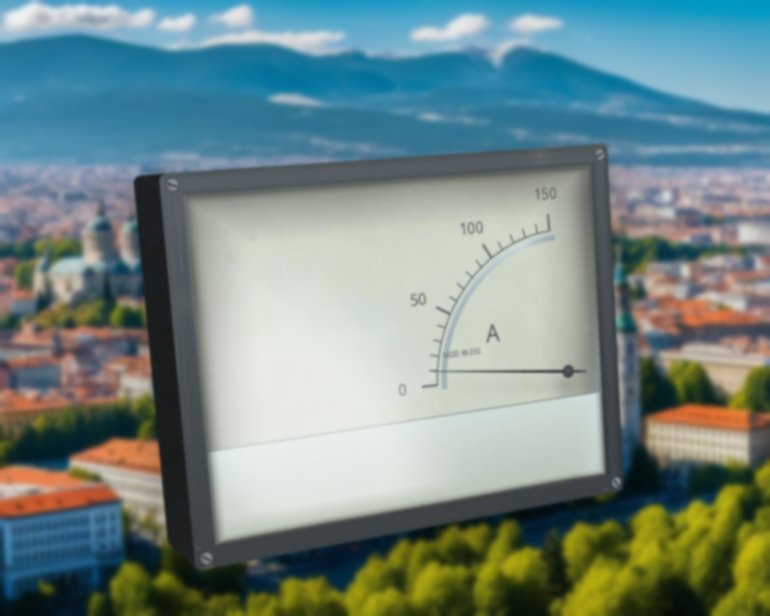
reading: 10 A
